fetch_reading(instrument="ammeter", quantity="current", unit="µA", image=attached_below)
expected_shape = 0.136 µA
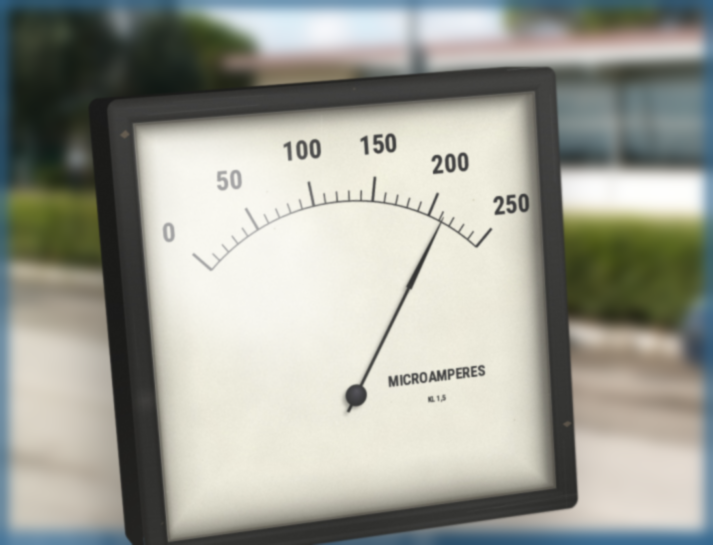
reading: 210 µA
